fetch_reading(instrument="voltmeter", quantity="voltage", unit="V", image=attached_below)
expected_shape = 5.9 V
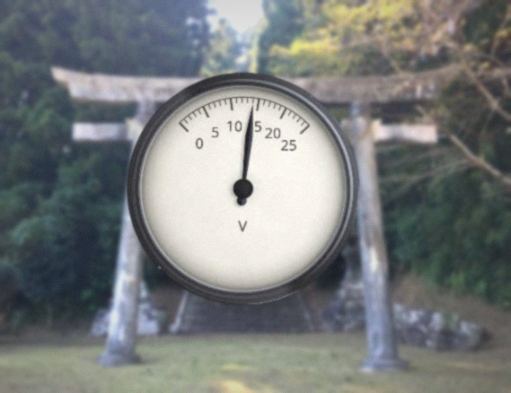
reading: 14 V
